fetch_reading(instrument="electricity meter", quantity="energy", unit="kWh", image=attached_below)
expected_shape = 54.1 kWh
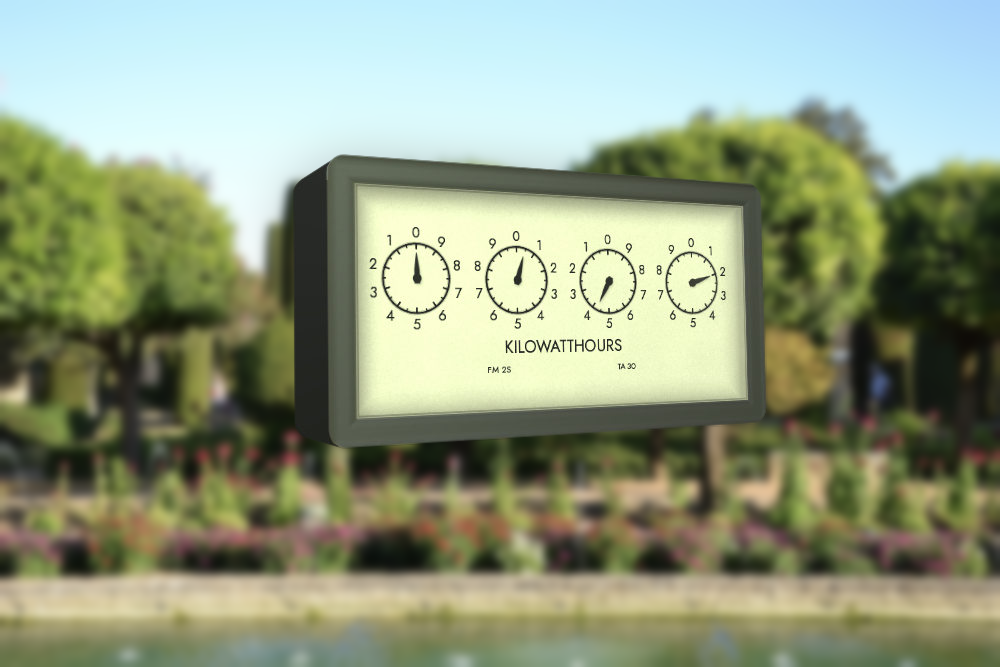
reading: 42 kWh
